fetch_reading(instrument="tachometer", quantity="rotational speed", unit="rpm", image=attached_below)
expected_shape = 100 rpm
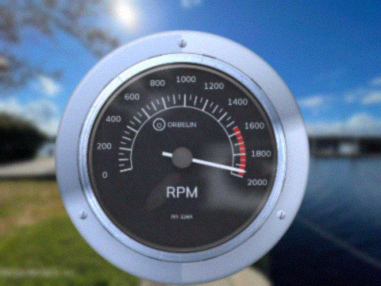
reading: 1950 rpm
